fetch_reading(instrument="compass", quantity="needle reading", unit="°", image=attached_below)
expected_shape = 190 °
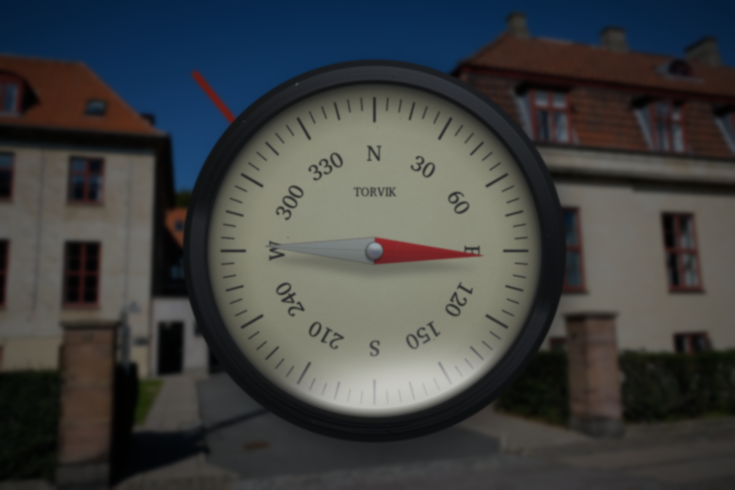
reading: 92.5 °
